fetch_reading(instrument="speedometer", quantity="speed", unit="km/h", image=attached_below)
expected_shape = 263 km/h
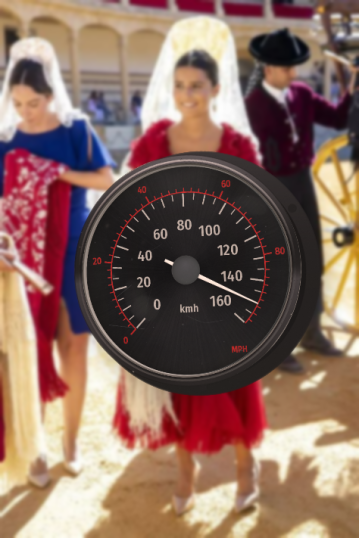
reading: 150 km/h
